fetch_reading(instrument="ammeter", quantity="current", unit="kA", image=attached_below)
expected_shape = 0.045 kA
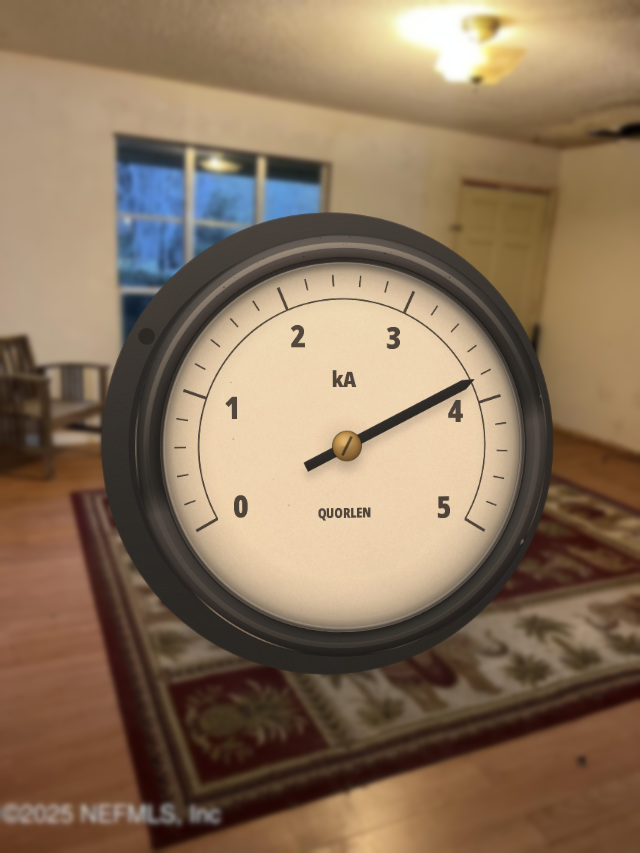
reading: 3.8 kA
